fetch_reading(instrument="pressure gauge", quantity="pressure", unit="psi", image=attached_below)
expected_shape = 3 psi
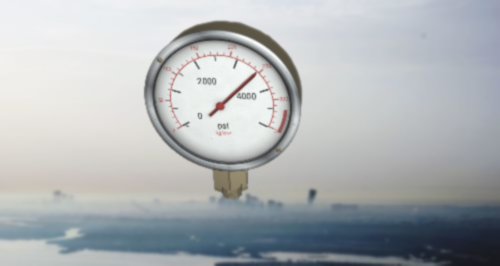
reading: 3500 psi
